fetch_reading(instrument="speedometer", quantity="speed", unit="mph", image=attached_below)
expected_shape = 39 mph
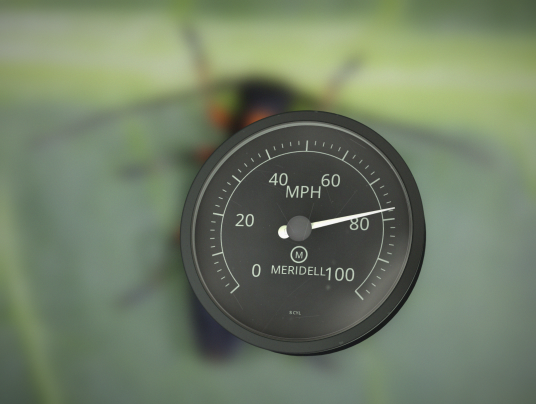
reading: 78 mph
